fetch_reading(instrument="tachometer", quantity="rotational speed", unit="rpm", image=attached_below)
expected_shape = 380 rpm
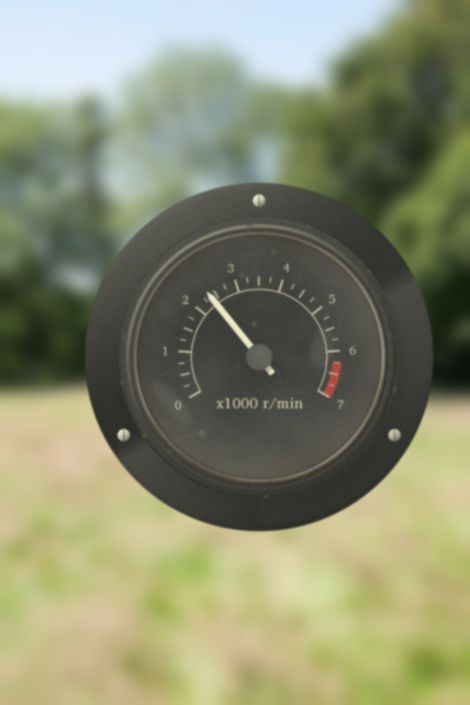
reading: 2375 rpm
